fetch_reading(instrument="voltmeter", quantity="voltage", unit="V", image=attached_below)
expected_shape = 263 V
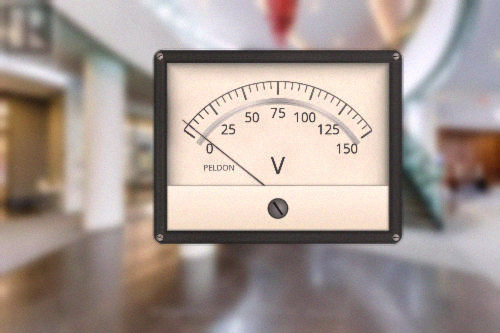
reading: 5 V
